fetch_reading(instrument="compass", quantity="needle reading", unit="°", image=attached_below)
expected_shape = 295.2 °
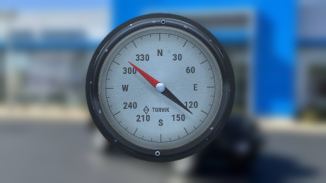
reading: 310 °
